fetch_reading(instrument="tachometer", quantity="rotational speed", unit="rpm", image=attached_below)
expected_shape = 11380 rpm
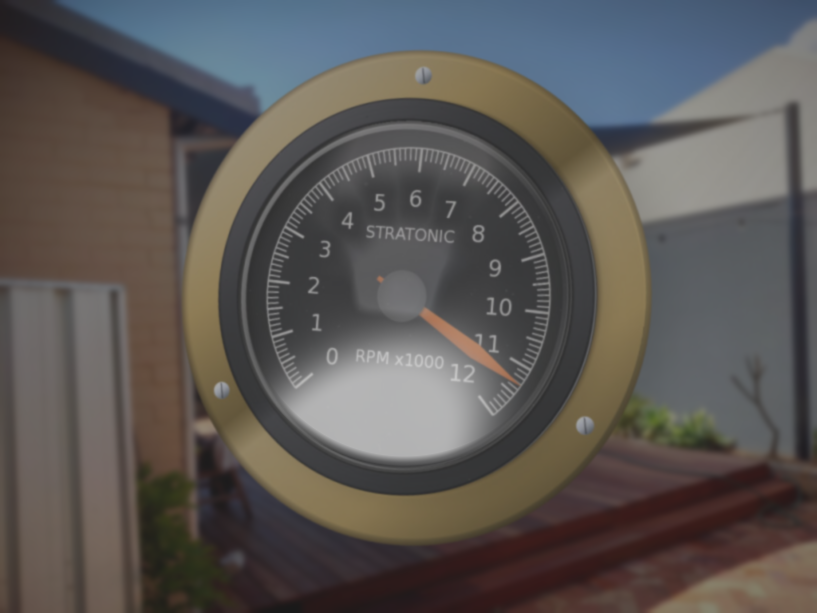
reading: 11300 rpm
